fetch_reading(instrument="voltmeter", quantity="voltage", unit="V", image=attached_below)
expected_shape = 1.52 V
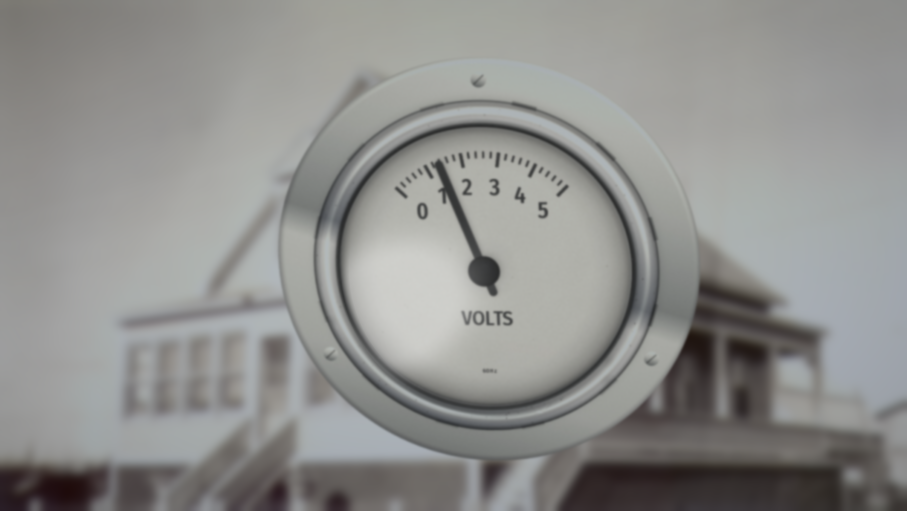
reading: 1.4 V
